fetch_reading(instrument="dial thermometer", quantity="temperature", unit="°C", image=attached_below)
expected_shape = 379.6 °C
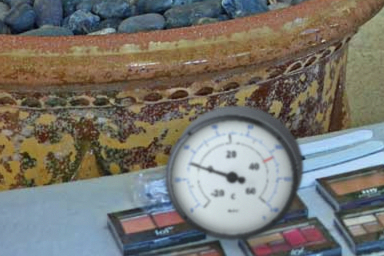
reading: 0 °C
